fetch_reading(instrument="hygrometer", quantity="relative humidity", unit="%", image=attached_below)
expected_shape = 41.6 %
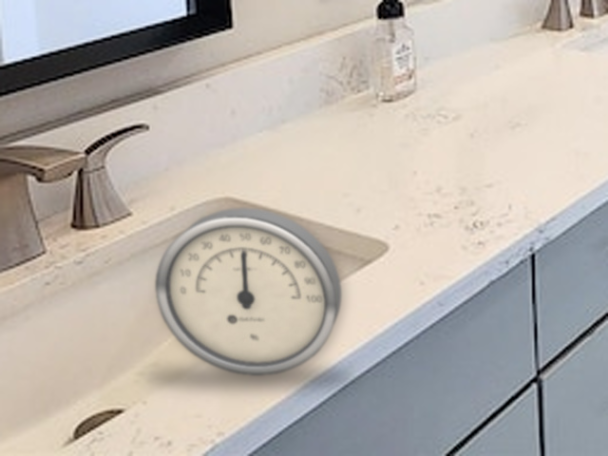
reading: 50 %
